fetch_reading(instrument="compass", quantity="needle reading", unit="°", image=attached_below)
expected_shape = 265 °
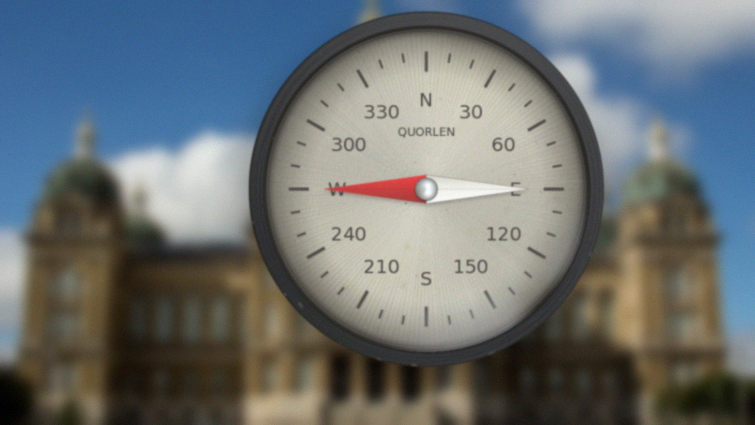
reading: 270 °
